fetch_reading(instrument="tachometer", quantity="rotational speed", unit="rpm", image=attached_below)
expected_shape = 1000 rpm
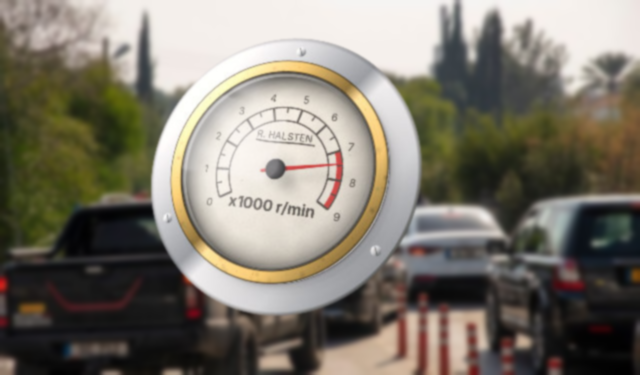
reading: 7500 rpm
